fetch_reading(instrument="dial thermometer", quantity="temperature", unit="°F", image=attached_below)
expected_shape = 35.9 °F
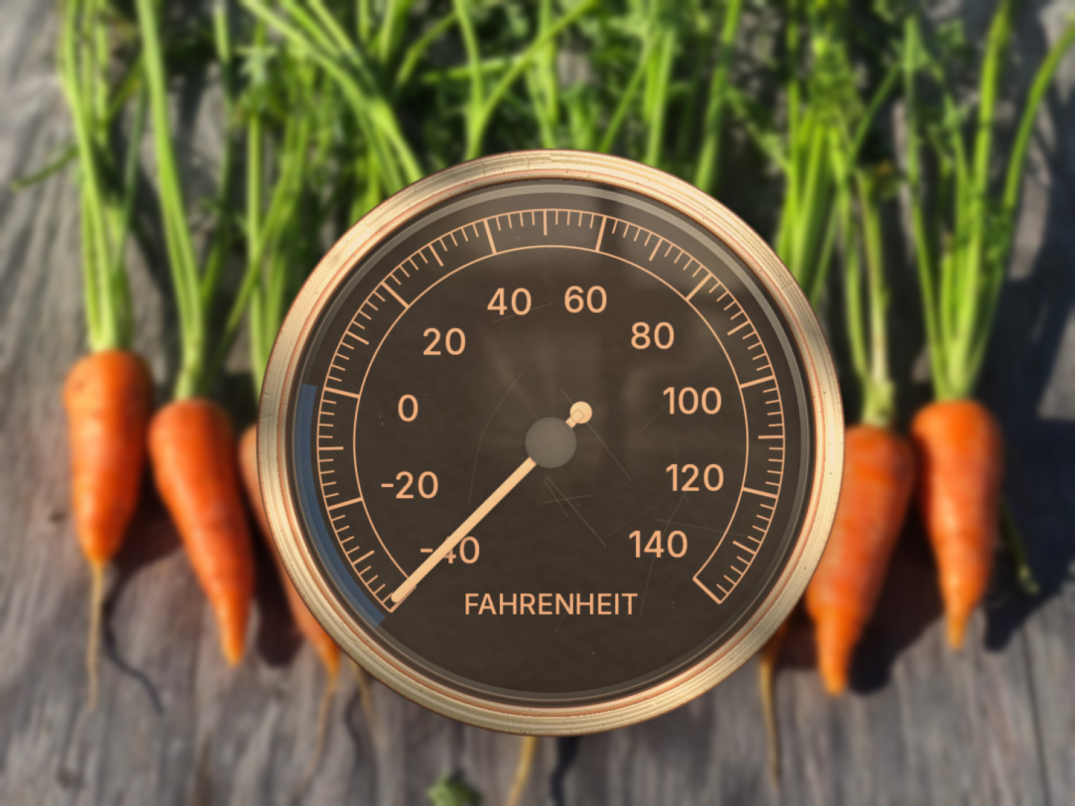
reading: -39 °F
